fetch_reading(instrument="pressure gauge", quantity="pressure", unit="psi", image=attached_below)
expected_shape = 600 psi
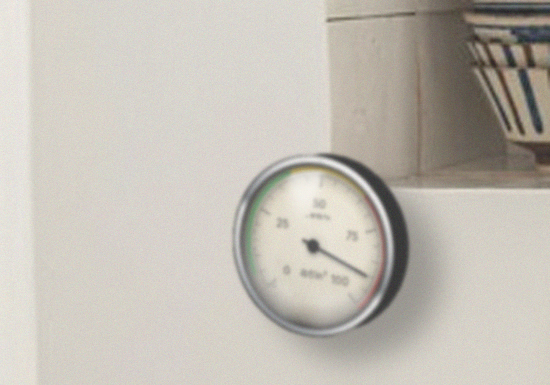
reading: 90 psi
